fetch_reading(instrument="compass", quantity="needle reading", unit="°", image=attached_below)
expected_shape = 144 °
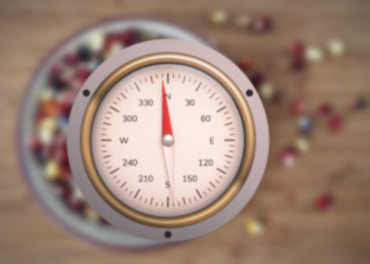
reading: 355 °
